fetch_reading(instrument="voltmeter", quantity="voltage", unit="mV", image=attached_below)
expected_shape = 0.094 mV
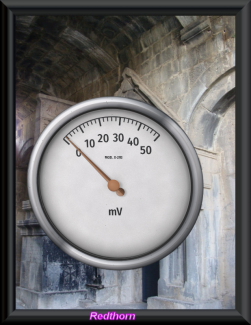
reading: 2 mV
